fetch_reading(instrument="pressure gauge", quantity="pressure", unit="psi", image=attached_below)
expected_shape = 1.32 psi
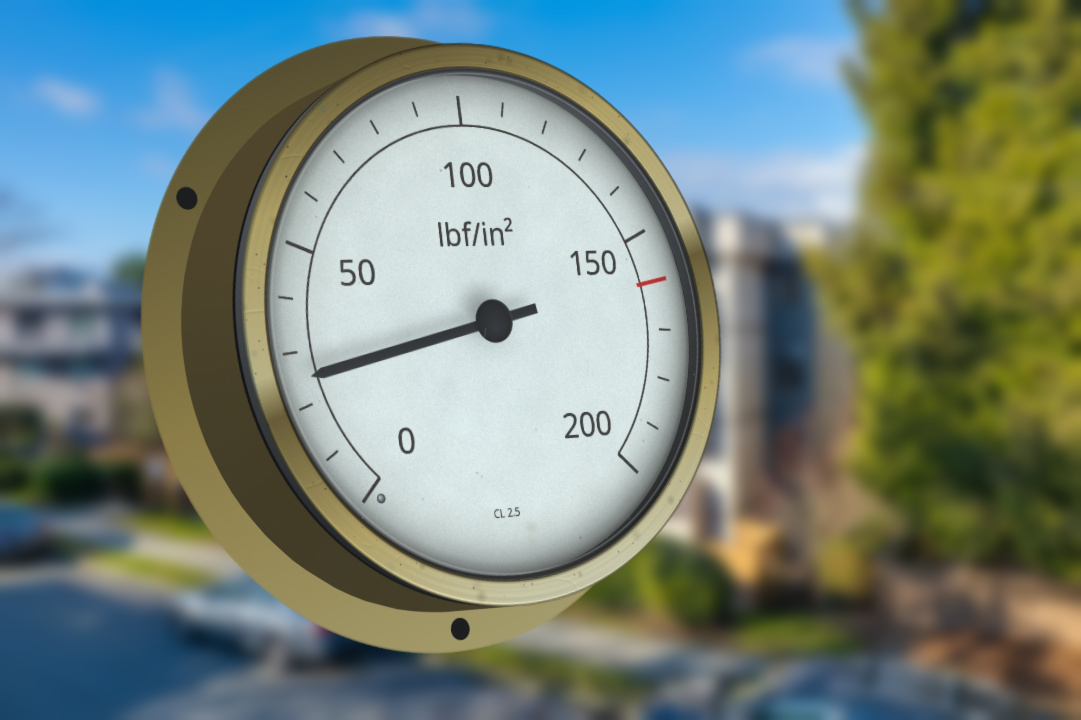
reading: 25 psi
